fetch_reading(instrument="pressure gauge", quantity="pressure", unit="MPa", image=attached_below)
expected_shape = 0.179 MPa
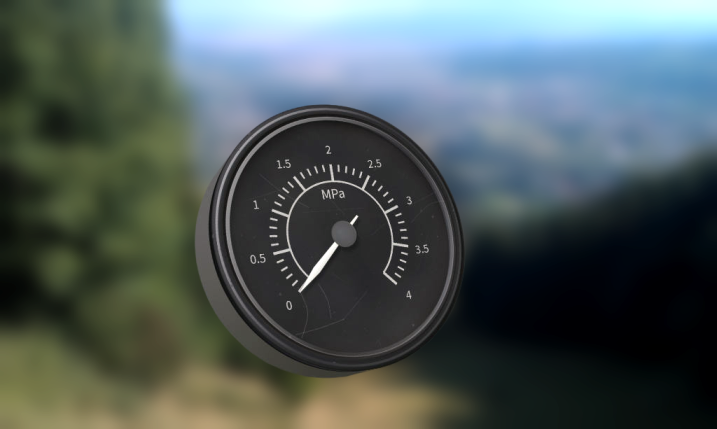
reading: 0 MPa
